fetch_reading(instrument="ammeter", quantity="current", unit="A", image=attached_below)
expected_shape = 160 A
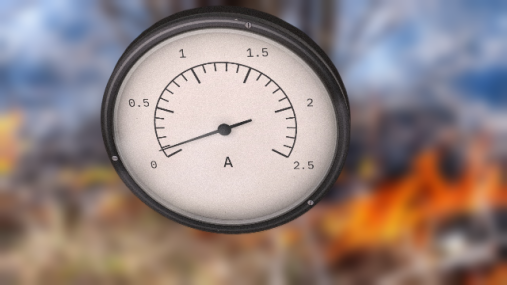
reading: 0.1 A
